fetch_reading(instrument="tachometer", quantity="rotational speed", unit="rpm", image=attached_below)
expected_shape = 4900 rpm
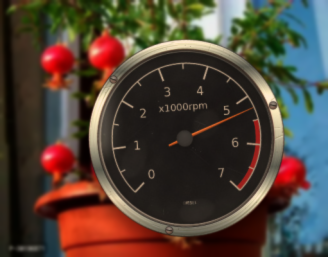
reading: 5250 rpm
